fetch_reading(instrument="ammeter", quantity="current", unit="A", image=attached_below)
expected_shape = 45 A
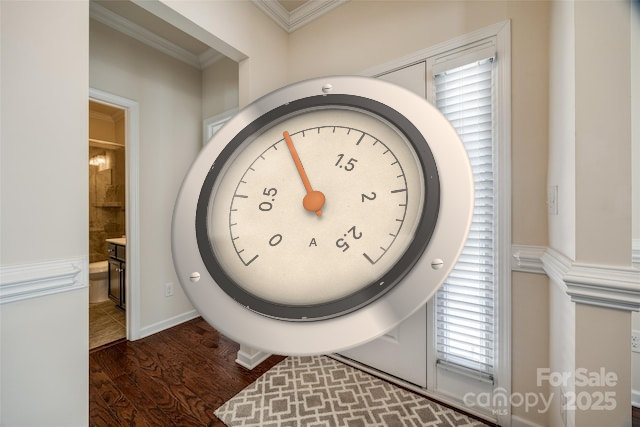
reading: 1 A
